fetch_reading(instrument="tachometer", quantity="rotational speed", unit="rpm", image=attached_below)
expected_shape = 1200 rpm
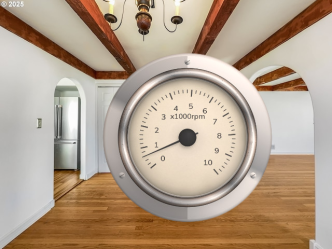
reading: 600 rpm
